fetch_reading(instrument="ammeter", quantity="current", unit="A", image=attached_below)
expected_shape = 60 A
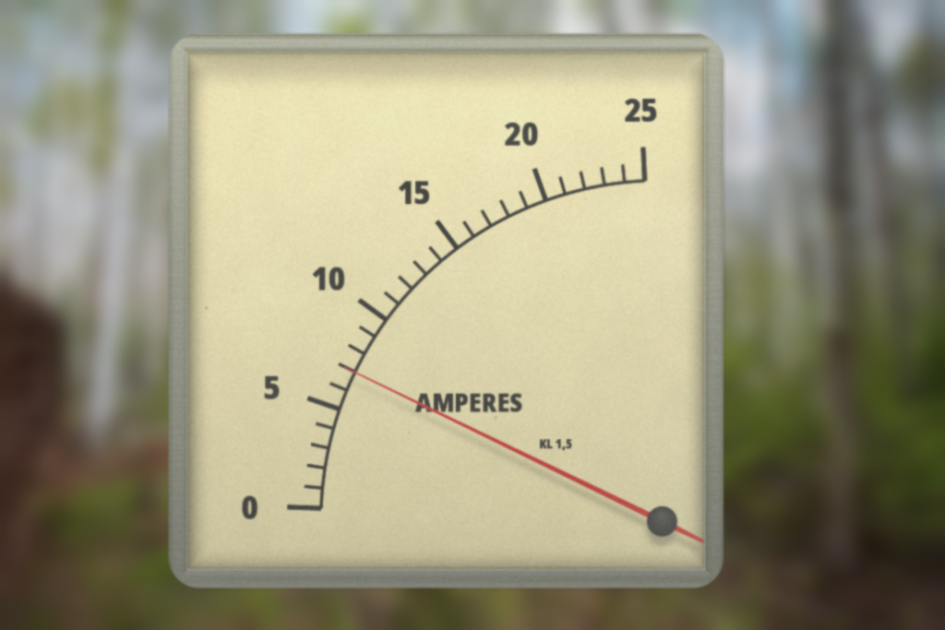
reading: 7 A
